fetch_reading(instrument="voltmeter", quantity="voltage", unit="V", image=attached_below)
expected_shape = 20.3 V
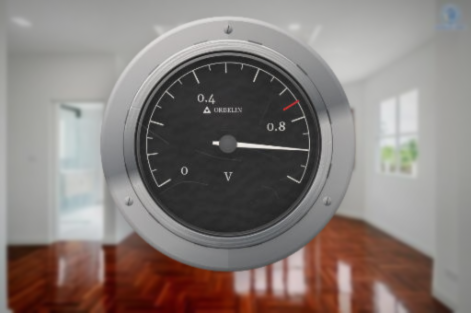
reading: 0.9 V
